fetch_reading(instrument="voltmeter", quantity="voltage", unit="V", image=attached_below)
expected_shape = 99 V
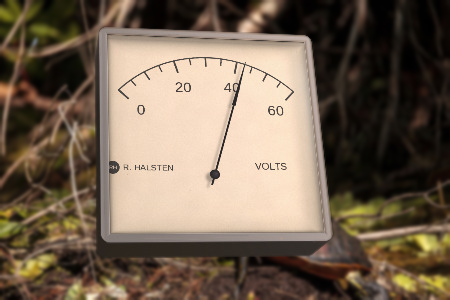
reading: 42.5 V
